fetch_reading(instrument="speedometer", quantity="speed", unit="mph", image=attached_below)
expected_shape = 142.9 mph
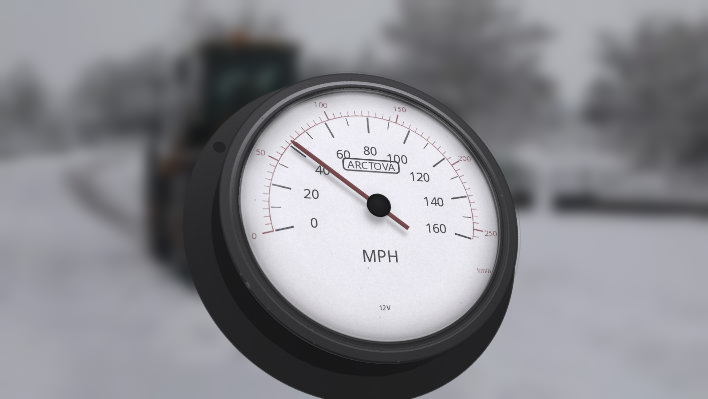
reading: 40 mph
